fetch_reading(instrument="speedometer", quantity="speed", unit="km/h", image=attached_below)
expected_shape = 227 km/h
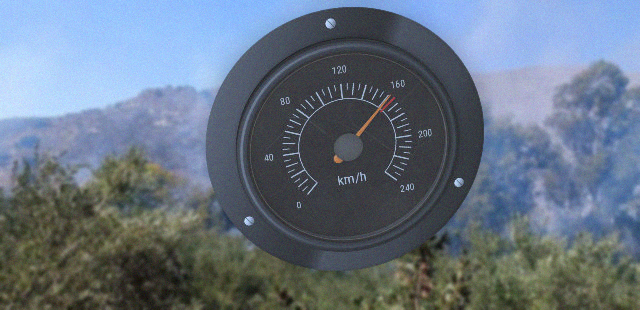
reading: 160 km/h
